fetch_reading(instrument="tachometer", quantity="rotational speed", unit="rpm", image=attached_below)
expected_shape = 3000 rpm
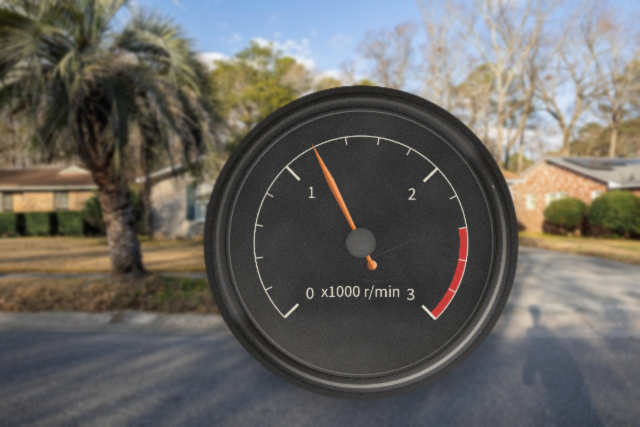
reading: 1200 rpm
